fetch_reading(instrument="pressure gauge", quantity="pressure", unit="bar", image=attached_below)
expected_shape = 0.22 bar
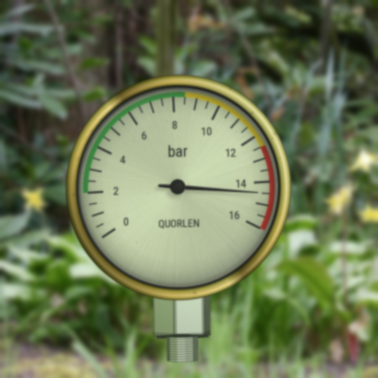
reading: 14.5 bar
